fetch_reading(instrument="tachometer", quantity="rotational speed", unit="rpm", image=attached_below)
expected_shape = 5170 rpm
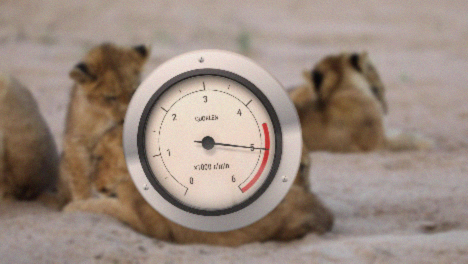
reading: 5000 rpm
